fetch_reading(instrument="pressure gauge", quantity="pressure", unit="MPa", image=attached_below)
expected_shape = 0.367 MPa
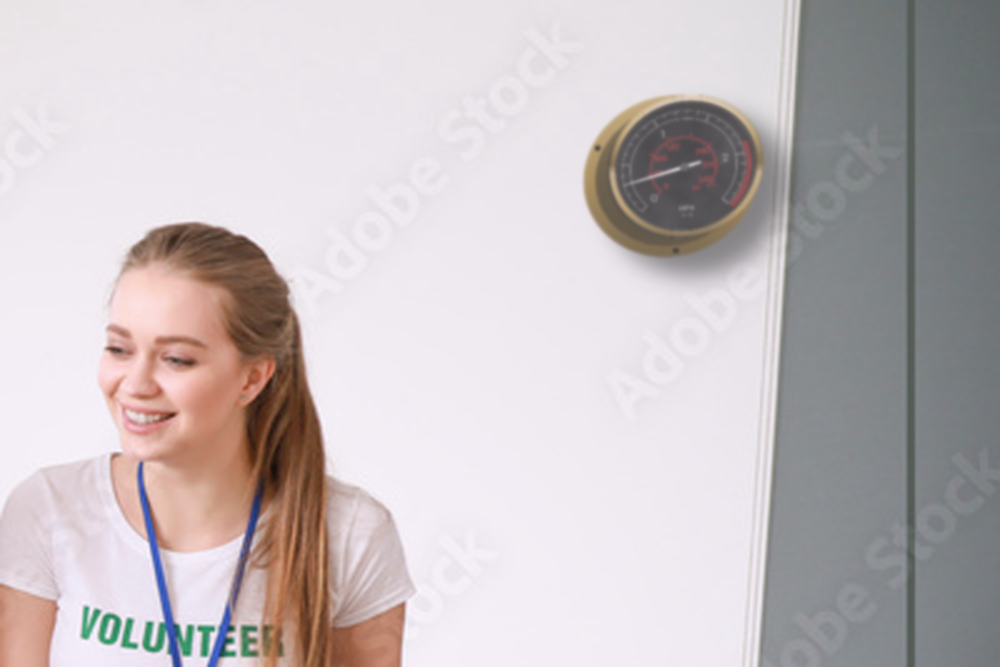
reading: 0.3 MPa
